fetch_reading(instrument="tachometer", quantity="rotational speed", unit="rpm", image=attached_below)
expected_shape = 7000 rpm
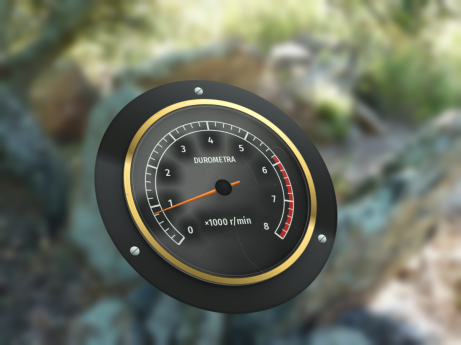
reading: 800 rpm
